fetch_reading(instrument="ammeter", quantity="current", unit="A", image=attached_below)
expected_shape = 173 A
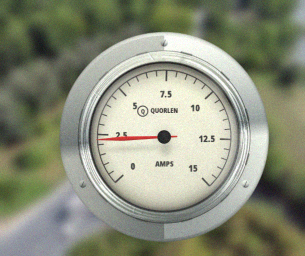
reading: 2.25 A
